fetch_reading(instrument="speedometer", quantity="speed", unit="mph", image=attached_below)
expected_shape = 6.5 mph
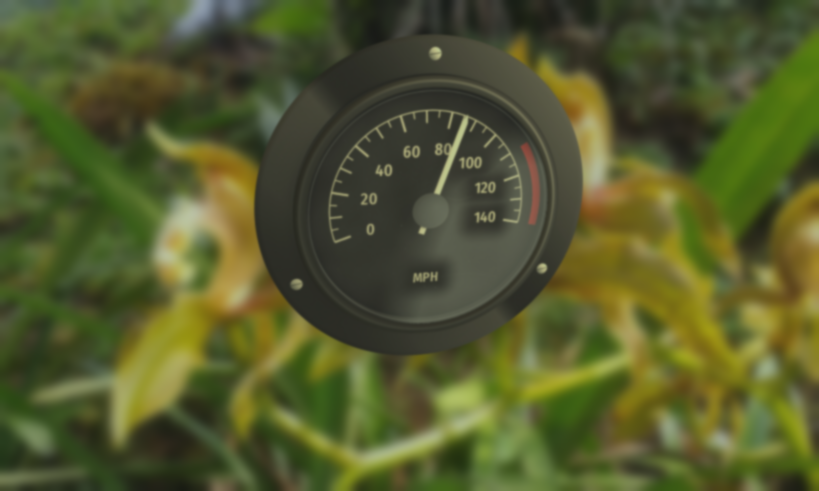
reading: 85 mph
